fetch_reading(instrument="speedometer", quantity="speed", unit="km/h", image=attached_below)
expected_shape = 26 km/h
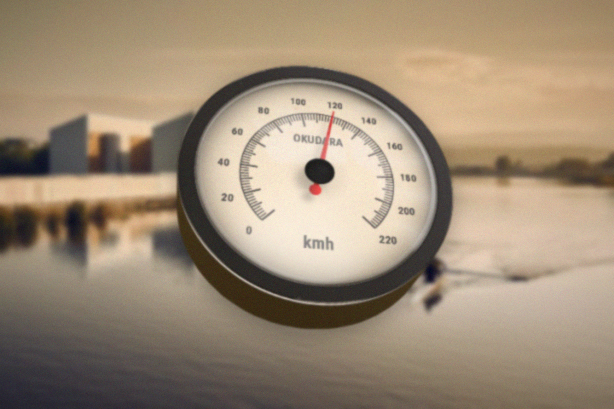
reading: 120 km/h
